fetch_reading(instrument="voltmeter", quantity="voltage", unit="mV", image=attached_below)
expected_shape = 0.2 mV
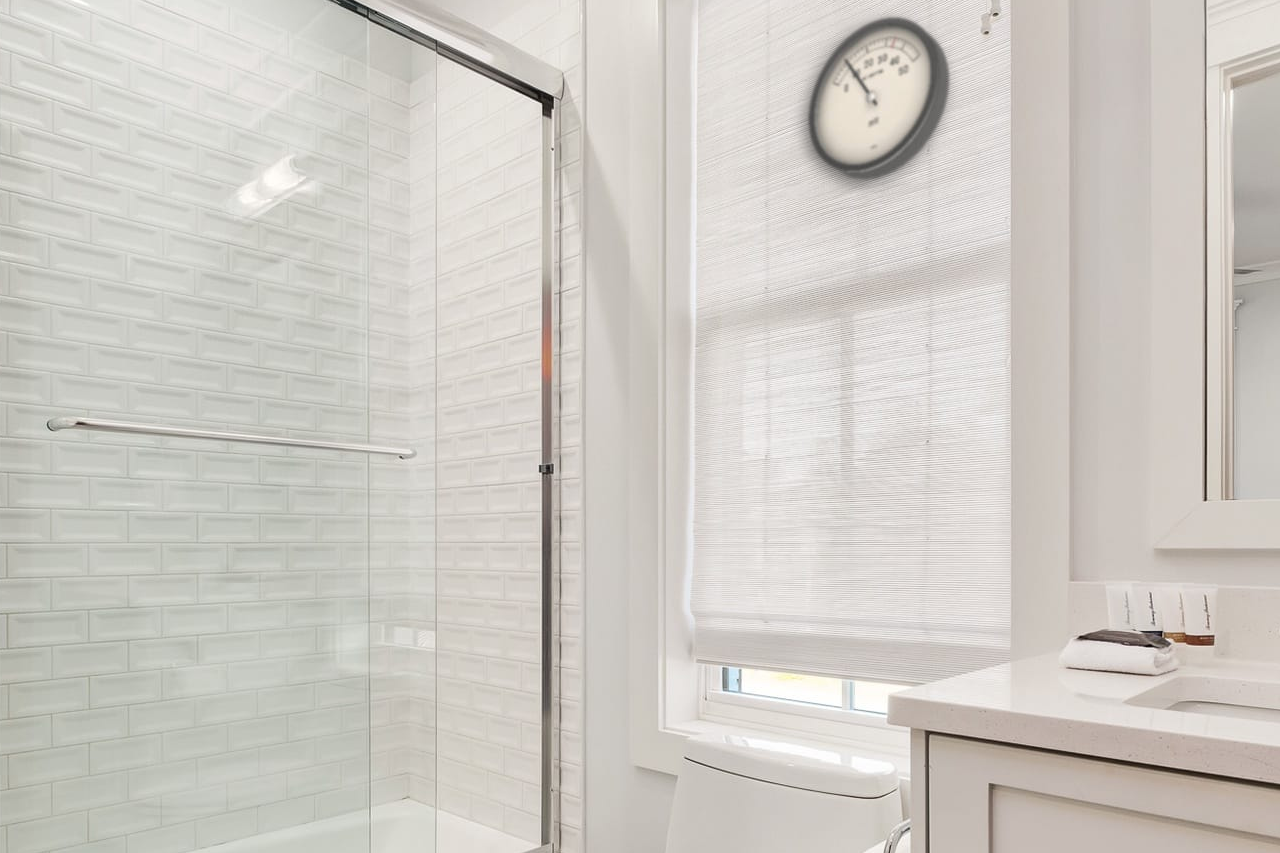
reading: 10 mV
